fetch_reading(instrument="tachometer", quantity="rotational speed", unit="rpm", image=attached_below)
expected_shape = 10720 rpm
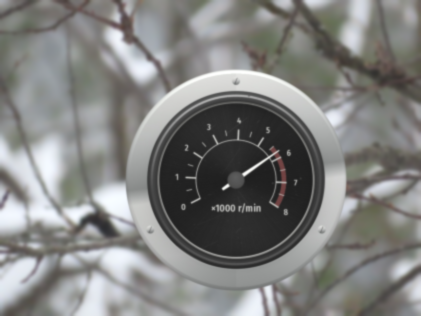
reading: 5750 rpm
